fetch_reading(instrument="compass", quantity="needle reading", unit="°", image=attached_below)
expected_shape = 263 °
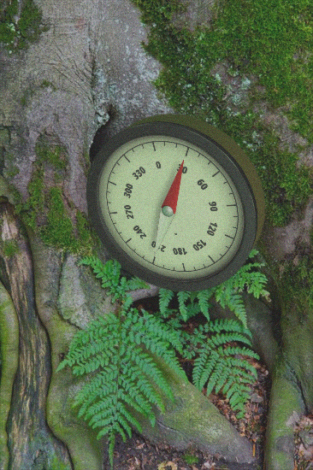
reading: 30 °
